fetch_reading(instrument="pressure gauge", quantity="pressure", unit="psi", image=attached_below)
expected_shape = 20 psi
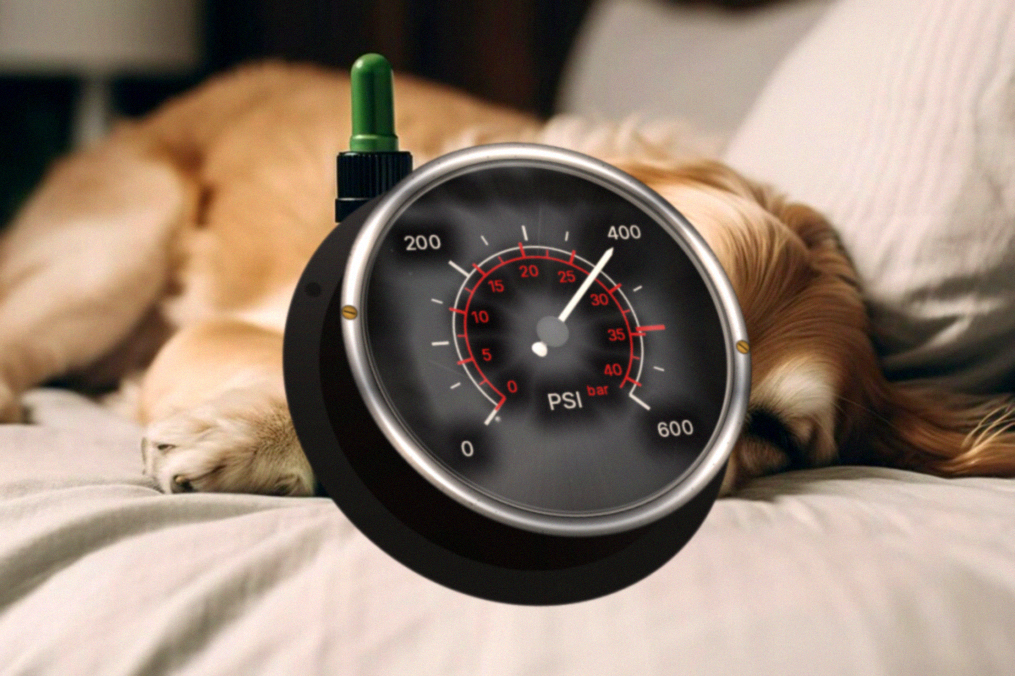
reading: 400 psi
